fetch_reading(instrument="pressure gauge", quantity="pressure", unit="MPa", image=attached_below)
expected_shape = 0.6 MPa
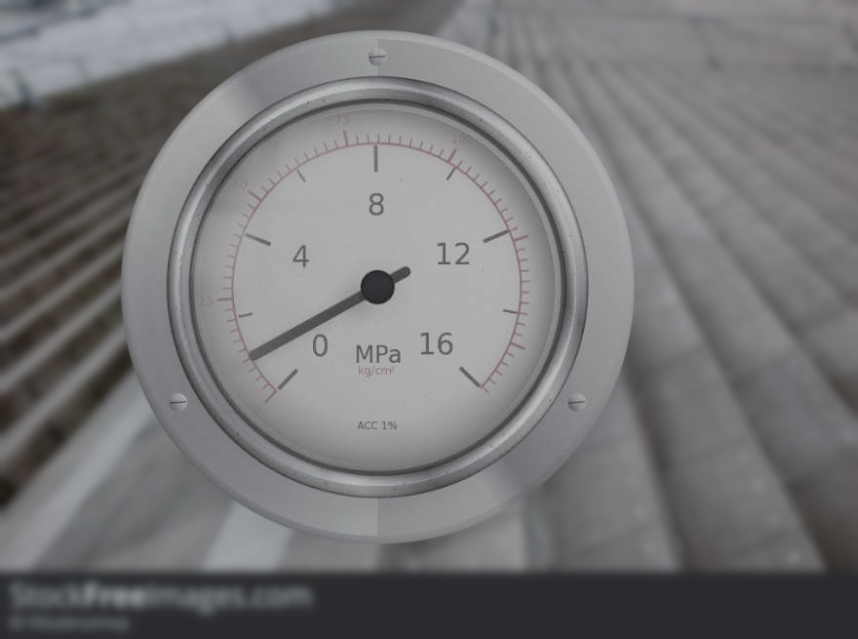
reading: 1 MPa
